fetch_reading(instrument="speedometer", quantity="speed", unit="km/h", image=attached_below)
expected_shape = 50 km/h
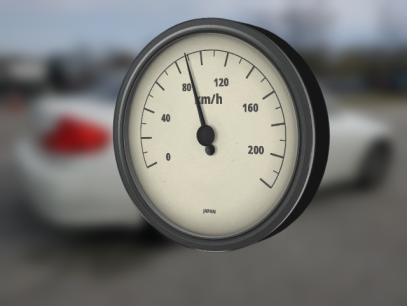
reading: 90 km/h
